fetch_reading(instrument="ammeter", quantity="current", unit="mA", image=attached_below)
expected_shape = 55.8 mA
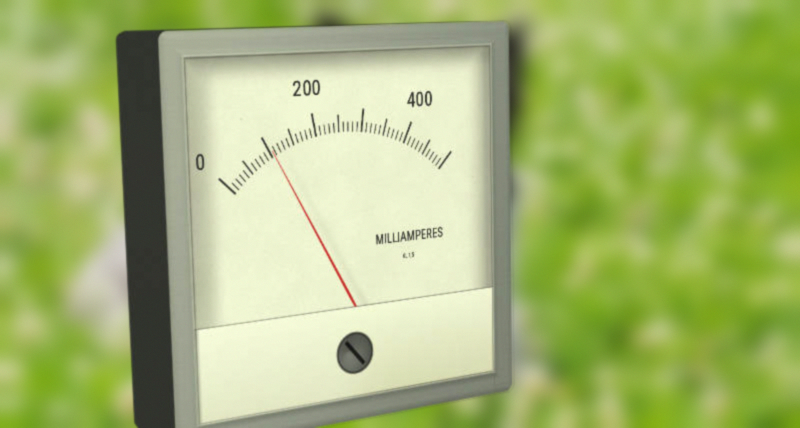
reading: 100 mA
